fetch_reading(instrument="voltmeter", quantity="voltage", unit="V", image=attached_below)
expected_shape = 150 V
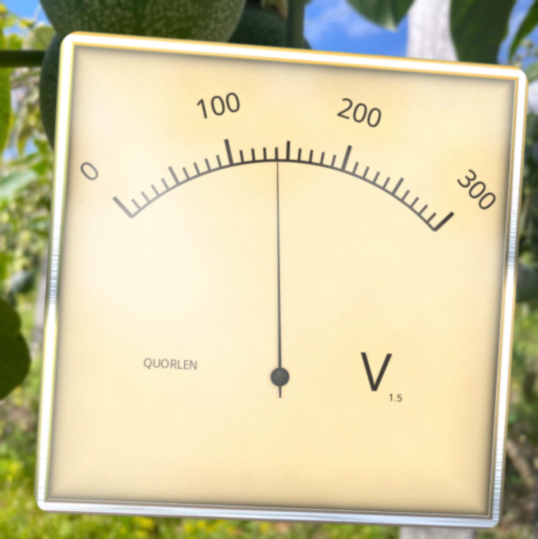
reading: 140 V
